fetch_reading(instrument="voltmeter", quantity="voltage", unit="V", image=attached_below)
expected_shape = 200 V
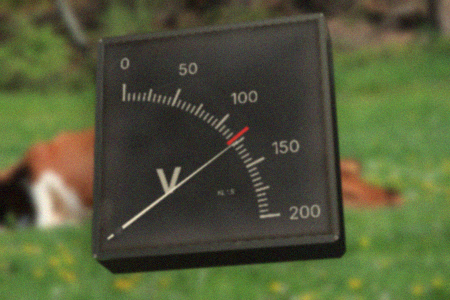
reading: 125 V
